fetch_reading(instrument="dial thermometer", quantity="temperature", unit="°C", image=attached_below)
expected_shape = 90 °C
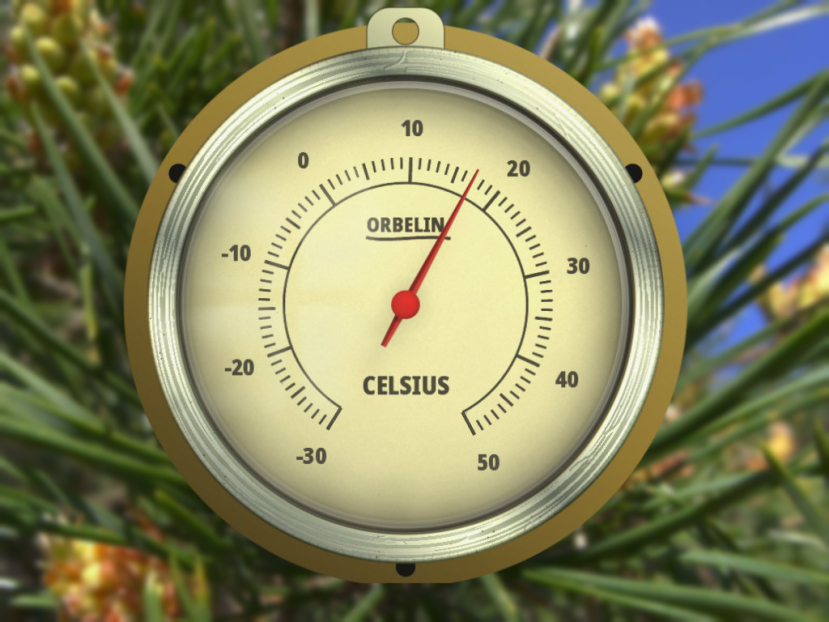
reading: 17 °C
